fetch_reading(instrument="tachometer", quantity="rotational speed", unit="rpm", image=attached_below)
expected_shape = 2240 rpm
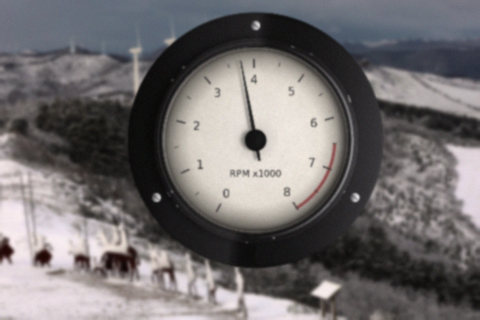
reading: 3750 rpm
